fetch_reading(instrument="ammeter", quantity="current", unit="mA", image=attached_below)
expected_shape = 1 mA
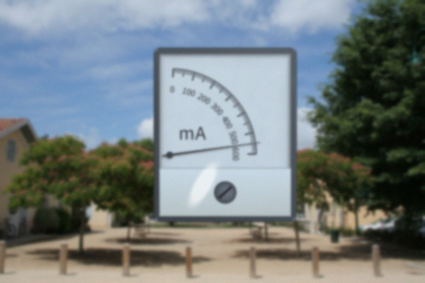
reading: 550 mA
